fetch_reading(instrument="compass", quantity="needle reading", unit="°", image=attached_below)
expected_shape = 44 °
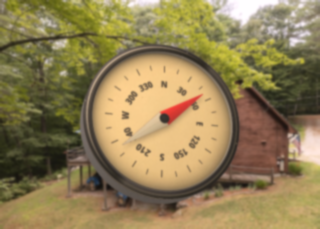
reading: 52.5 °
